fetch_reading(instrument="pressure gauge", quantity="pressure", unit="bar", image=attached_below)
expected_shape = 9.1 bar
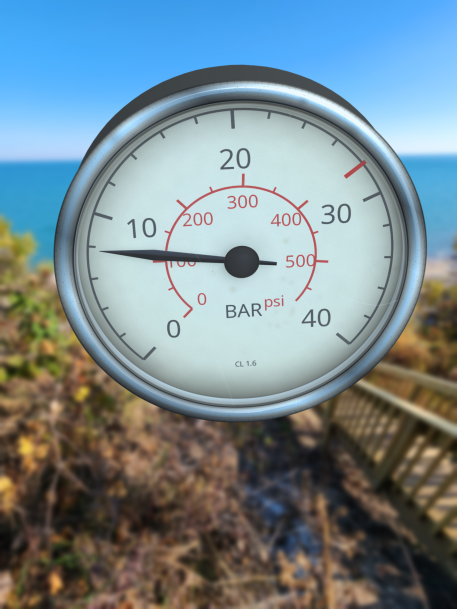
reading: 8 bar
